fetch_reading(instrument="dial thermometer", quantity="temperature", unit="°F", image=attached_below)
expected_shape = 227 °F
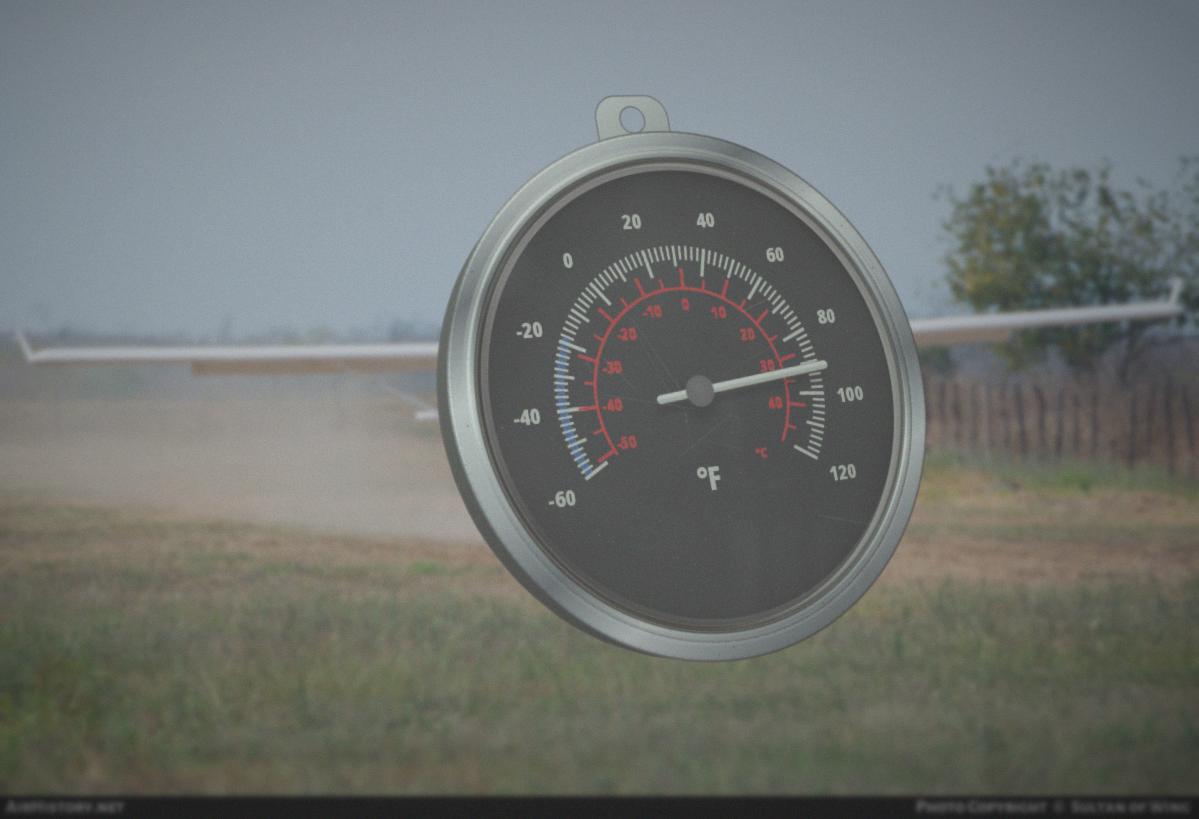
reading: 92 °F
